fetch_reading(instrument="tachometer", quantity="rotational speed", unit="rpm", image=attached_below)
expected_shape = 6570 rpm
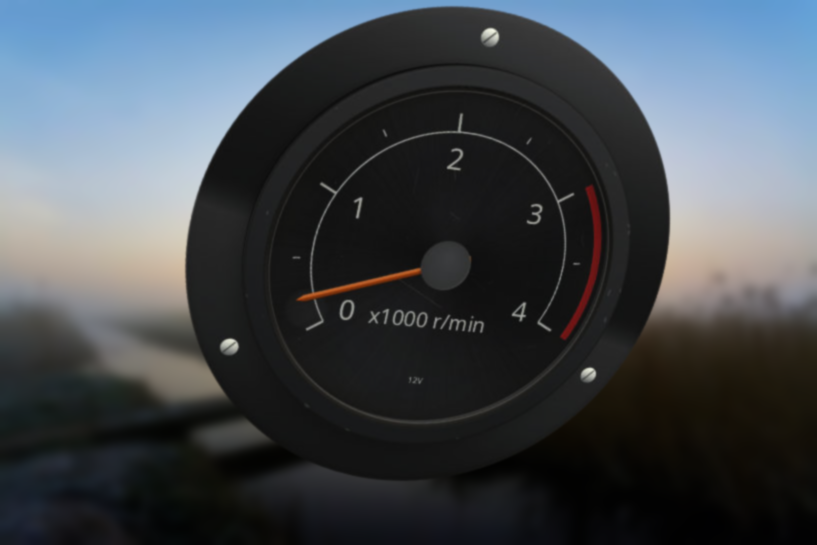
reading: 250 rpm
